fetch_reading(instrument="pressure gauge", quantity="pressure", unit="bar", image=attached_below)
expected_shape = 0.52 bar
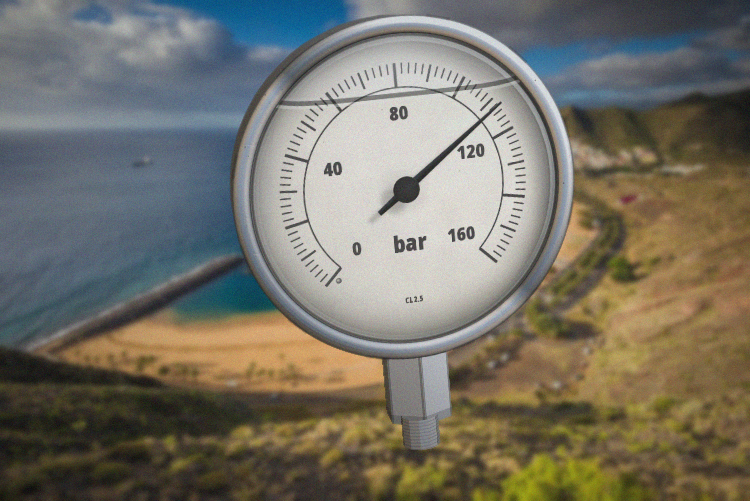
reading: 112 bar
